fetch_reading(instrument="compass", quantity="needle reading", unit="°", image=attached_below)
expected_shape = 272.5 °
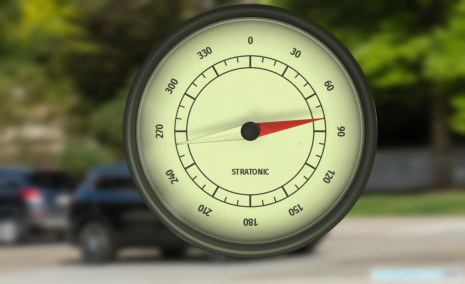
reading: 80 °
